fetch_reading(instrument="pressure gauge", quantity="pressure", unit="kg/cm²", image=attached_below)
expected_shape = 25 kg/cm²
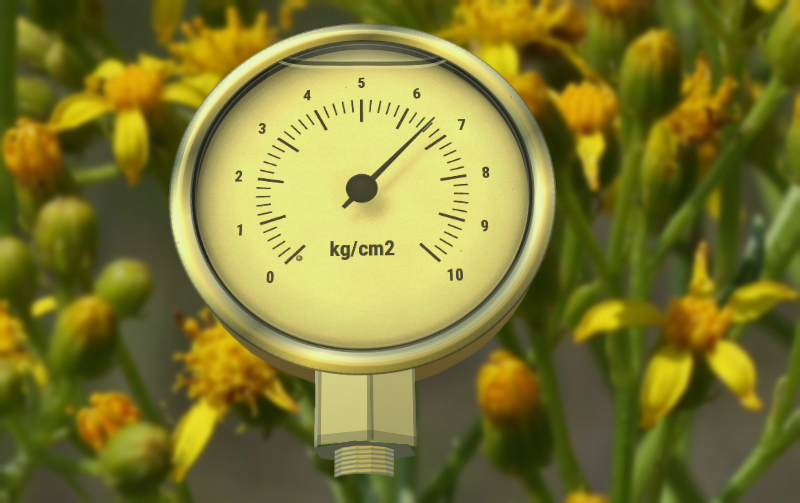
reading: 6.6 kg/cm²
